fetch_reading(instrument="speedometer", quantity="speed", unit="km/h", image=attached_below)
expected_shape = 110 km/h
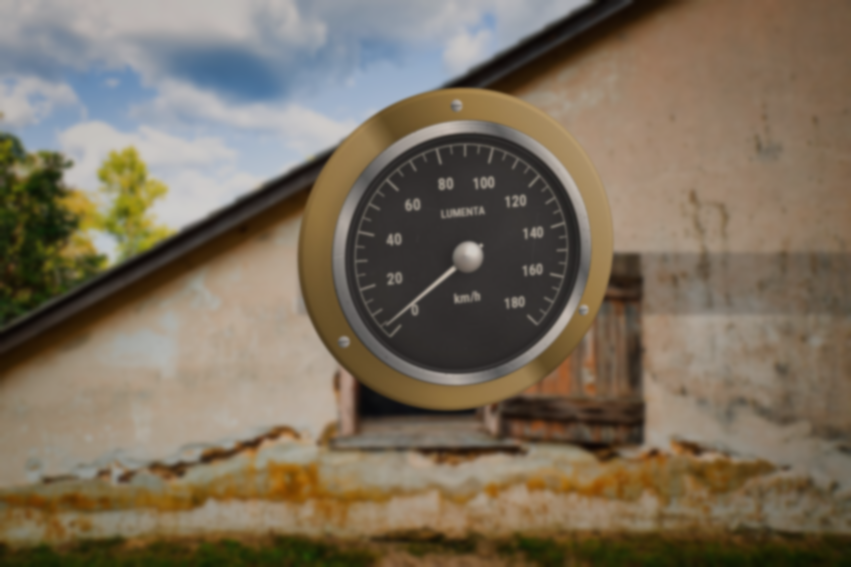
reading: 5 km/h
